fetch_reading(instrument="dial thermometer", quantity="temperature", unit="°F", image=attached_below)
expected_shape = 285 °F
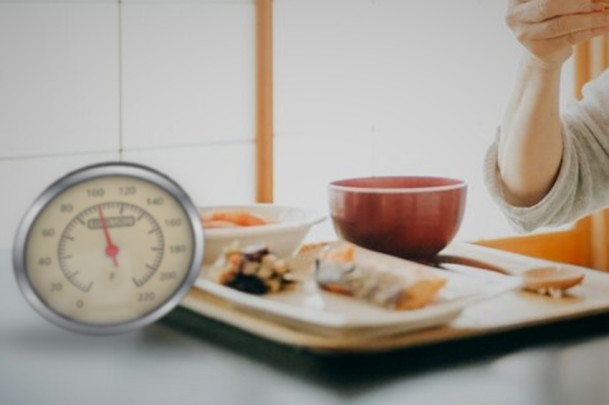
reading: 100 °F
